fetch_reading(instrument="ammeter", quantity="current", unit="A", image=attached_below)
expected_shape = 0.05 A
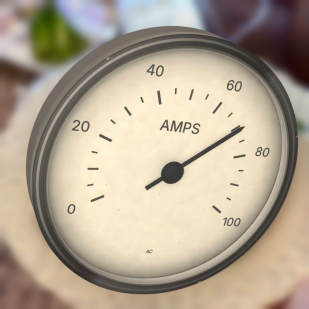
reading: 70 A
